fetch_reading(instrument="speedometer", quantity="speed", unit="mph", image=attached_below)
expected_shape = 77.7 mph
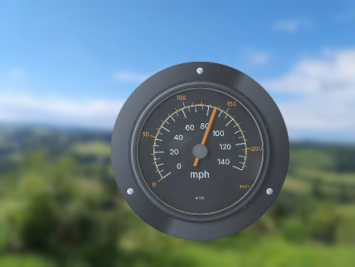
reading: 85 mph
